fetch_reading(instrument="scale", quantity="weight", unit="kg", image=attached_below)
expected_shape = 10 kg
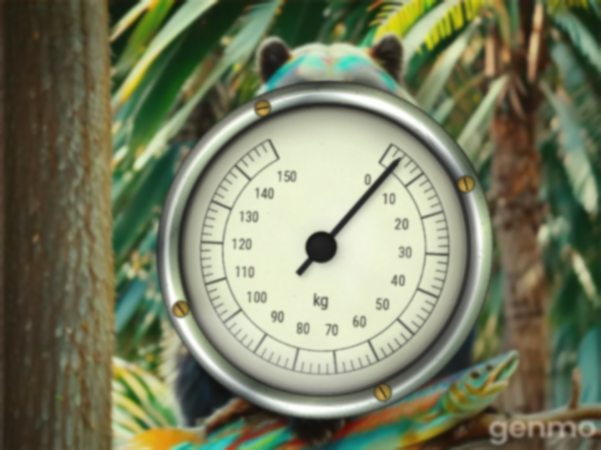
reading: 4 kg
